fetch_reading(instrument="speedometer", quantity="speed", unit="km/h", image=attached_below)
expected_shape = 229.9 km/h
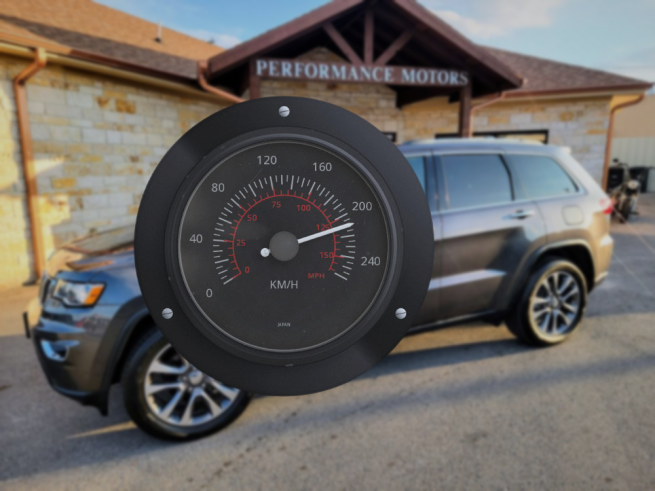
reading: 210 km/h
